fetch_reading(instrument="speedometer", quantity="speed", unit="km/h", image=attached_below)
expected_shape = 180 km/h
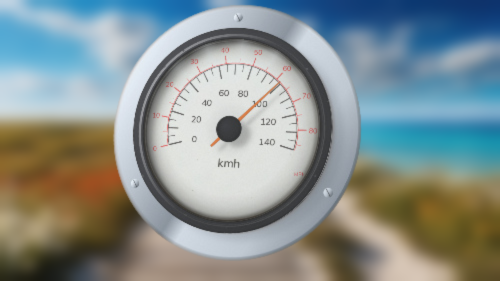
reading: 100 km/h
